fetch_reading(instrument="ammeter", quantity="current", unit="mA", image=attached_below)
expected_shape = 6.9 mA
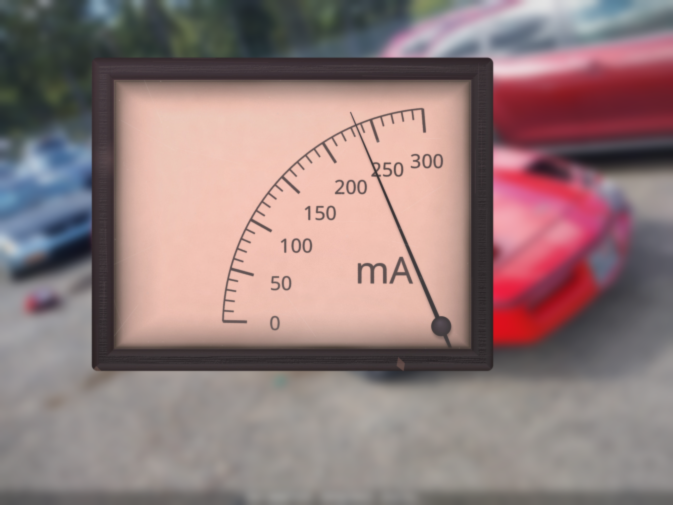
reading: 235 mA
